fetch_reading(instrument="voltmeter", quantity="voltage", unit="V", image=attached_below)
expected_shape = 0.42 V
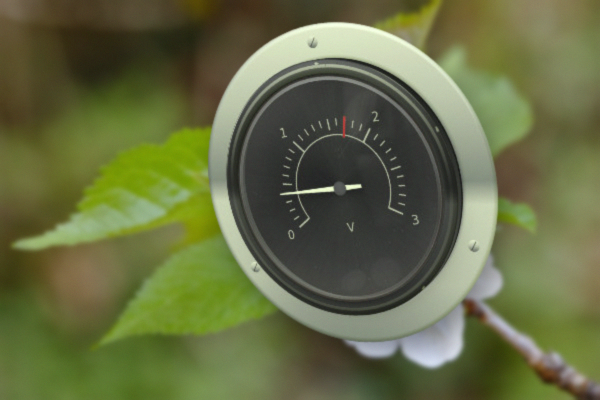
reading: 0.4 V
